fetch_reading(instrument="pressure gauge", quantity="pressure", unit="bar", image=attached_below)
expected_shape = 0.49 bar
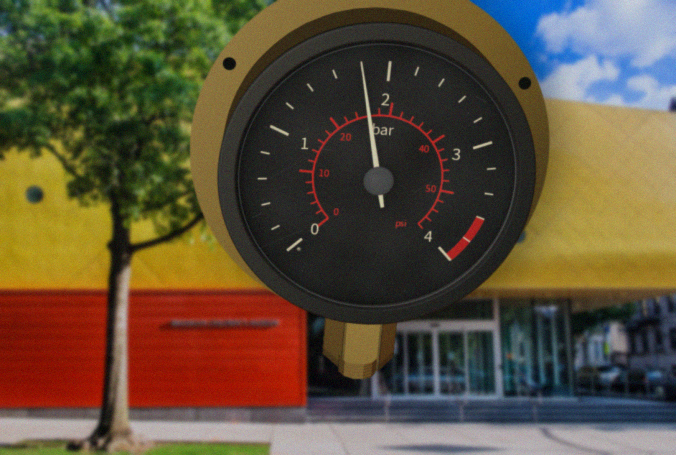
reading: 1.8 bar
